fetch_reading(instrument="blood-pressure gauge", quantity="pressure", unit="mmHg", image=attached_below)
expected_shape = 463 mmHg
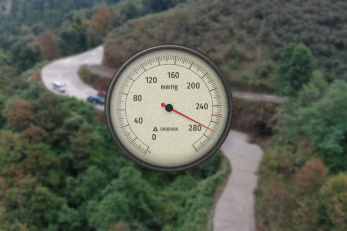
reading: 270 mmHg
